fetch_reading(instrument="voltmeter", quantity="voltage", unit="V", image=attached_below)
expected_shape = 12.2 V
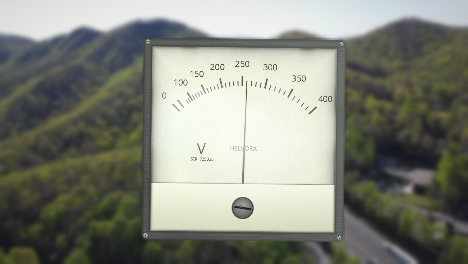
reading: 260 V
